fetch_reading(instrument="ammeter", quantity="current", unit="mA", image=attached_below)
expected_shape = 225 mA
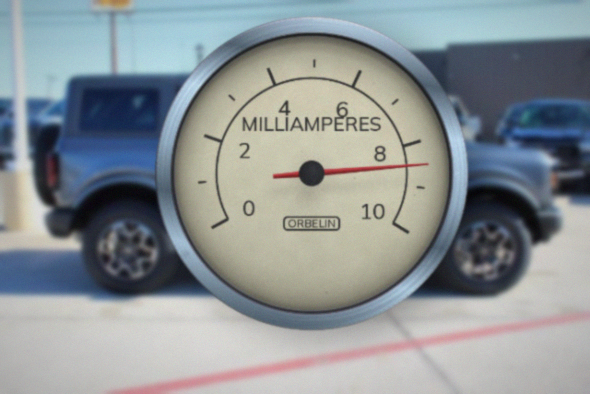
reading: 8.5 mA
